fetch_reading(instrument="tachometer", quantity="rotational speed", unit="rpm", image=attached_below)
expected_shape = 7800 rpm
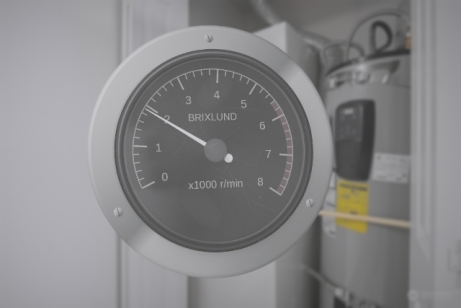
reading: 1900 rpm
